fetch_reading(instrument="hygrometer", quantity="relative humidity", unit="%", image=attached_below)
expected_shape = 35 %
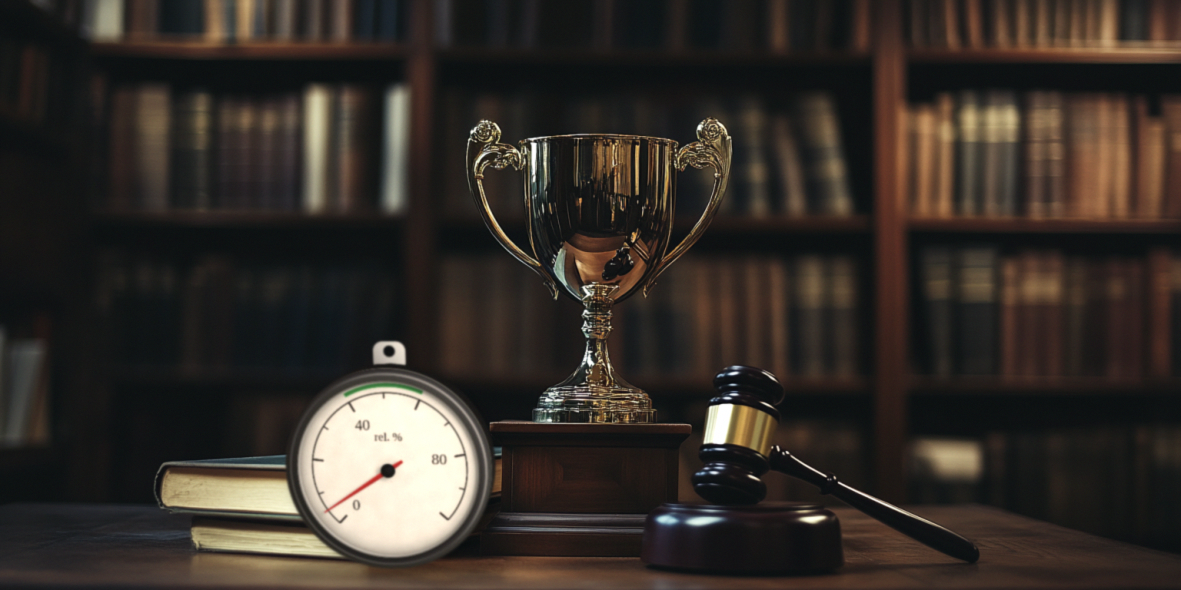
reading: 5 %
